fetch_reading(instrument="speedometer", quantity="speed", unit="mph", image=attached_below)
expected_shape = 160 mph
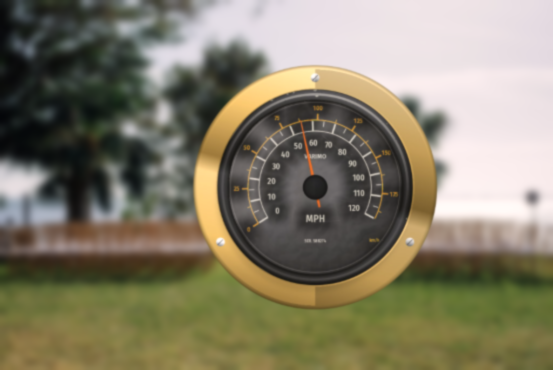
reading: 55 mph
